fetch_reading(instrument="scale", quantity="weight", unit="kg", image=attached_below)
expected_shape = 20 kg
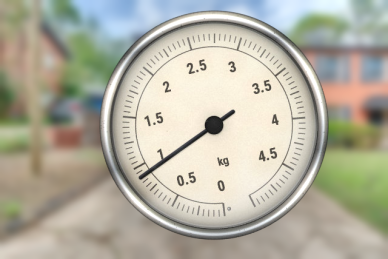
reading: 0.9 kg
